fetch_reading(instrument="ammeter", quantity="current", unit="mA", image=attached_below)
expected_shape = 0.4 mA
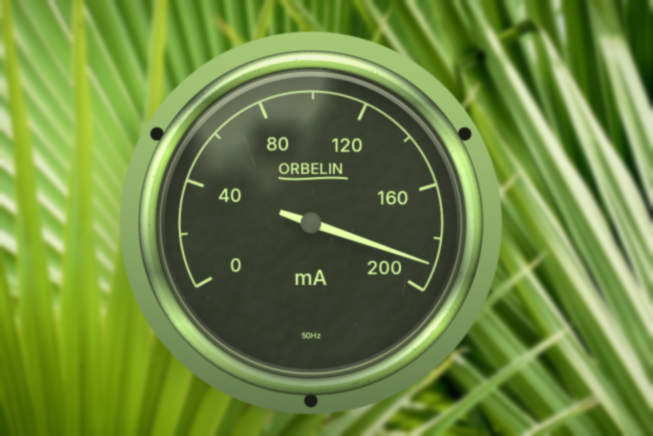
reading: 190 mA
